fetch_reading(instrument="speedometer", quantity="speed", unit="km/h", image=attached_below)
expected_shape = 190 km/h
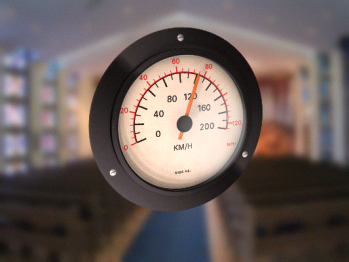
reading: 120 km/h
